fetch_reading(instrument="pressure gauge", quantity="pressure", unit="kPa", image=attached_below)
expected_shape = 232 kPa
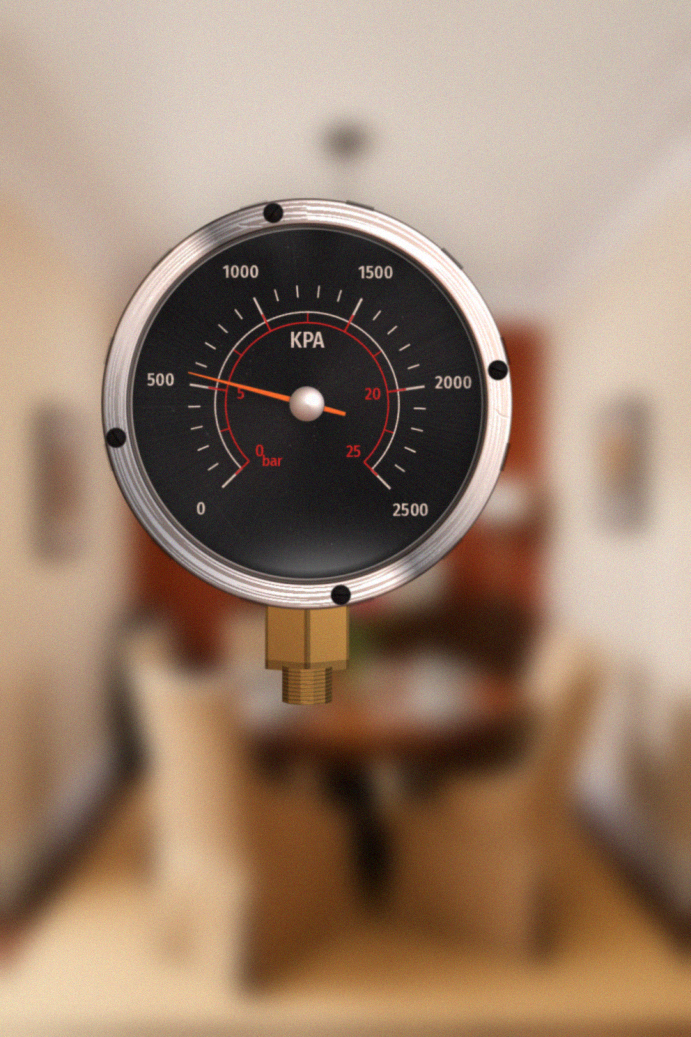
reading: 550 kPa
